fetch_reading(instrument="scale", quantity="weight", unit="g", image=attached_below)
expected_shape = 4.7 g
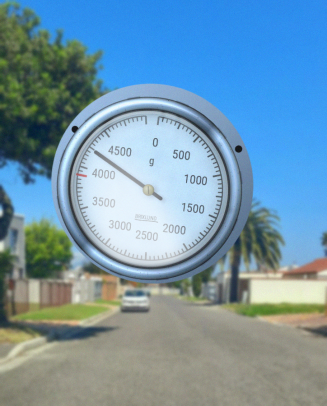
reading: 4250 g
